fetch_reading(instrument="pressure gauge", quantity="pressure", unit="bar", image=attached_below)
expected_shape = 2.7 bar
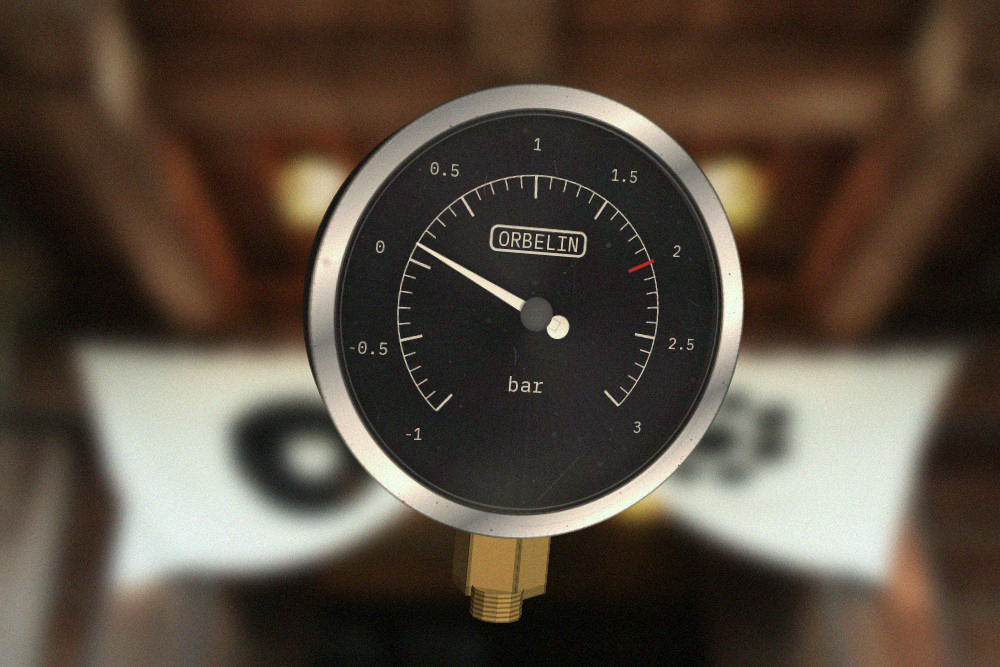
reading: 0.1 bar
